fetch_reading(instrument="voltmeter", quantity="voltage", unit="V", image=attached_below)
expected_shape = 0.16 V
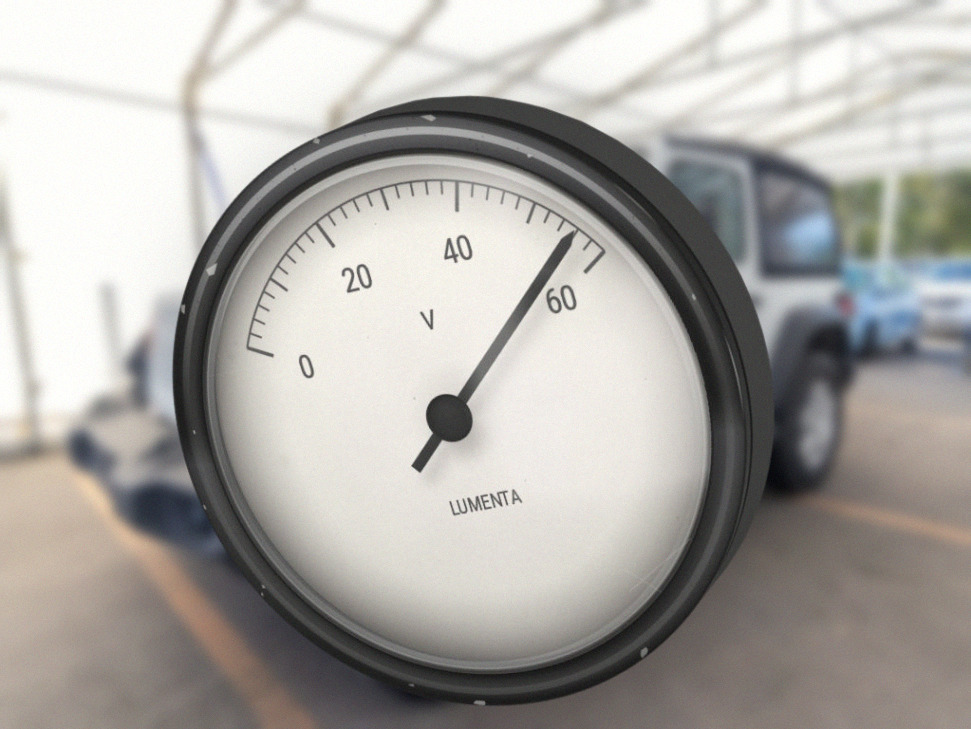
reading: 56 V
